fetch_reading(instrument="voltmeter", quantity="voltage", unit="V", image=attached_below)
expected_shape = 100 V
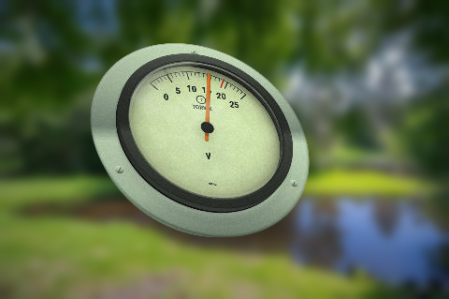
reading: 15 V
